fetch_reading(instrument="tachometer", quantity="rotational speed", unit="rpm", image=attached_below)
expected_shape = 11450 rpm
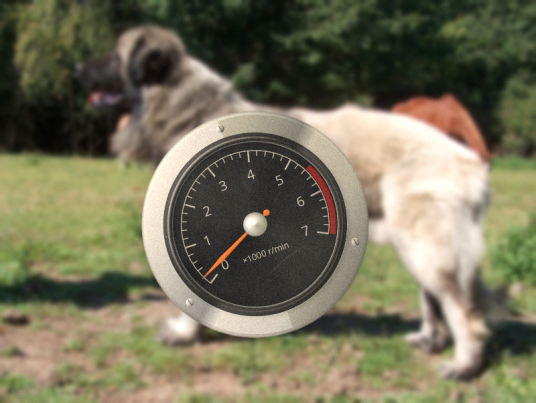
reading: 200 rpm
